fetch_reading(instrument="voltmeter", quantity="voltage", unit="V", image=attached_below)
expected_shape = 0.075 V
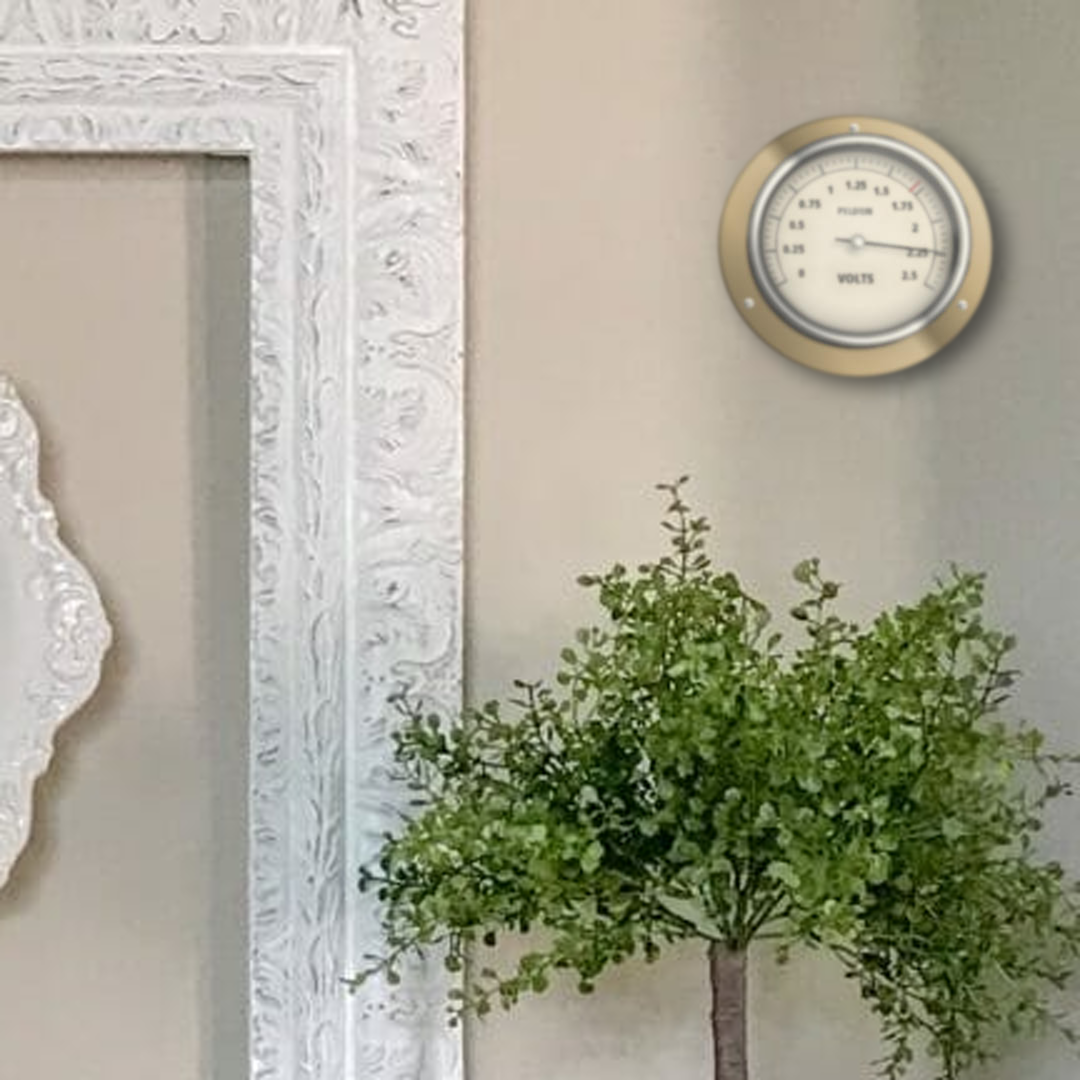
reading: 2.25 V
